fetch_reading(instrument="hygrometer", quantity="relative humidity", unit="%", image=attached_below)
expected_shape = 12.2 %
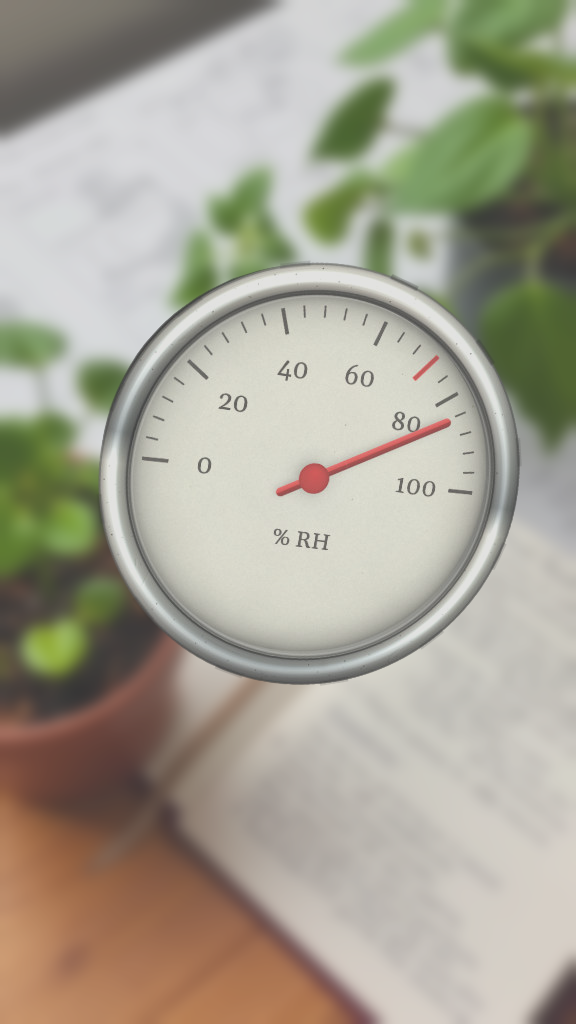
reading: 84 %
